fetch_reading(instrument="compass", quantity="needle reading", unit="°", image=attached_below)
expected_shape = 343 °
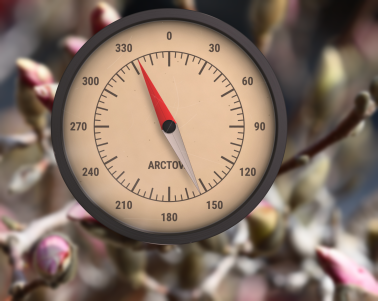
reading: 335 °
